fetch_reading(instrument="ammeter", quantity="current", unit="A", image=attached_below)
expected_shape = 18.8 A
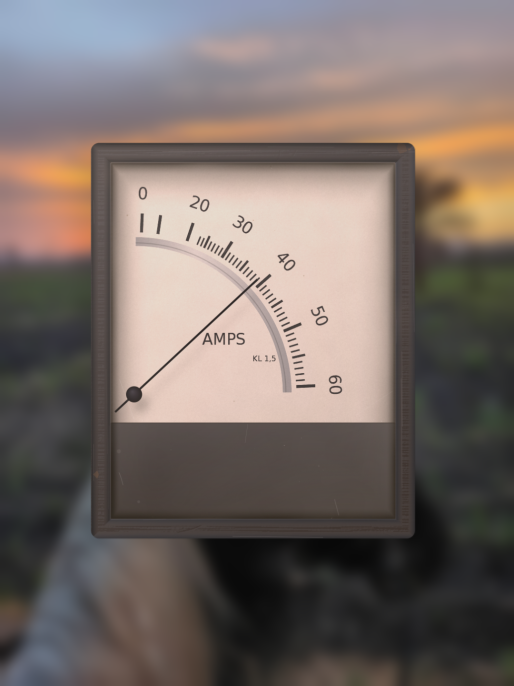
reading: 39 A
